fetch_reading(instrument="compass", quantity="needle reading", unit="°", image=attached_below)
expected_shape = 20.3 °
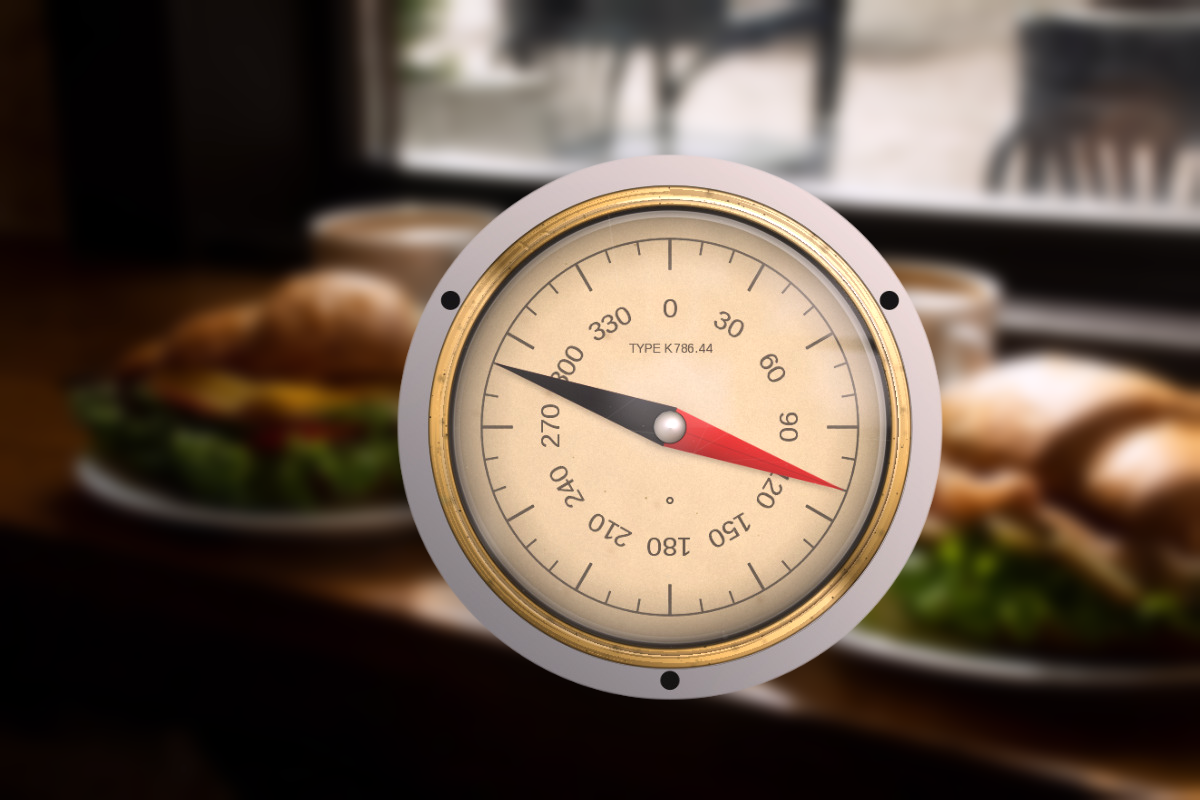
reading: 110 °
